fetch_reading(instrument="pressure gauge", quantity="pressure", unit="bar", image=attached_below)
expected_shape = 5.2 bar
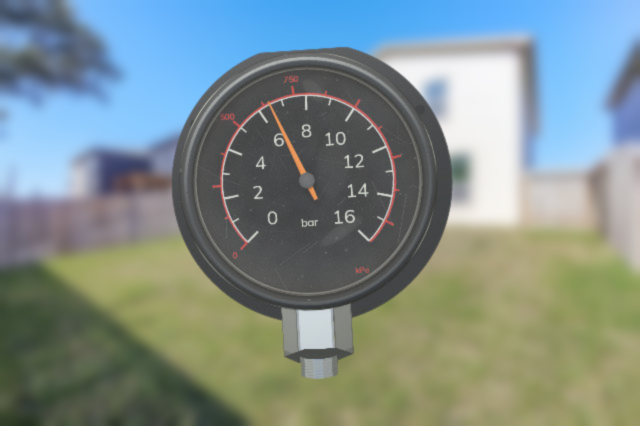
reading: 6.5 bar
